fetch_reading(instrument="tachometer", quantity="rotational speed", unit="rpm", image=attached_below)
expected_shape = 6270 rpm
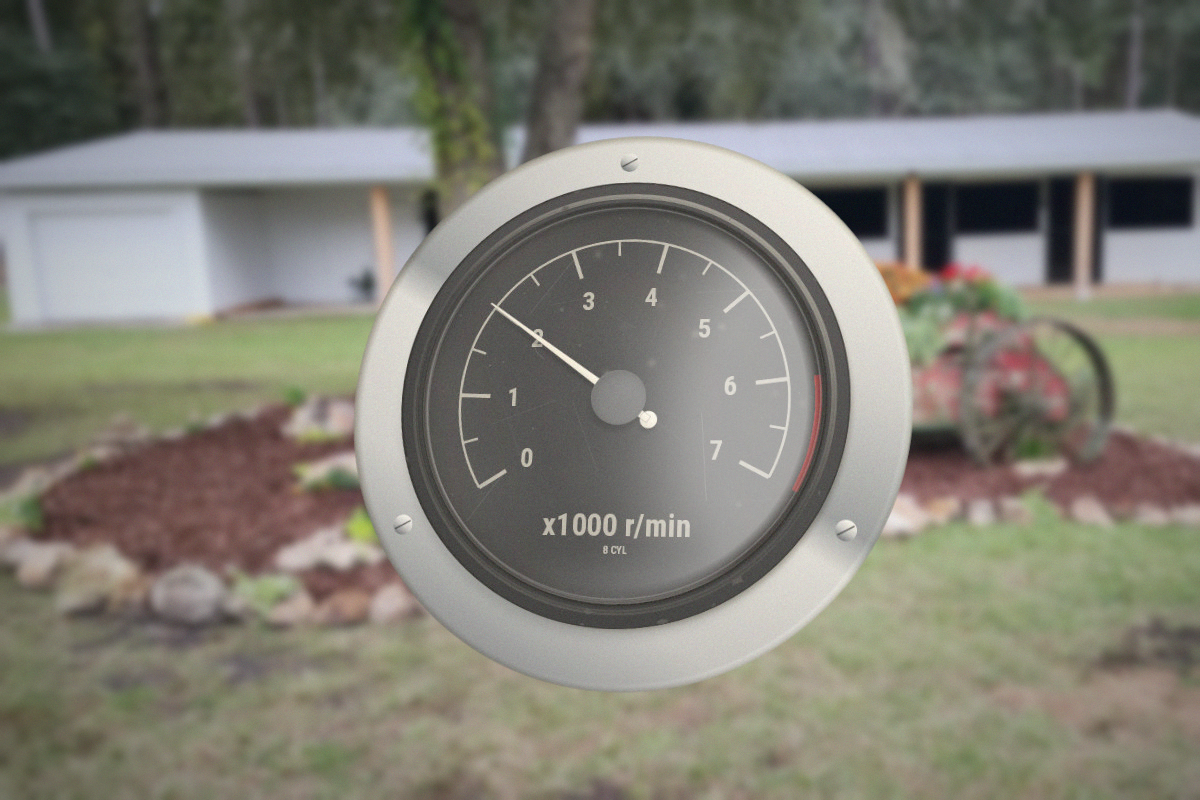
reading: 2000 rpm
